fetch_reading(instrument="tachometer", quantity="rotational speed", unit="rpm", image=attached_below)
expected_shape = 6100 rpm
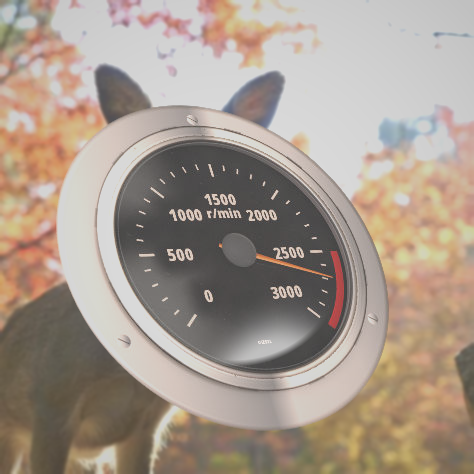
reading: 2700 rpm
